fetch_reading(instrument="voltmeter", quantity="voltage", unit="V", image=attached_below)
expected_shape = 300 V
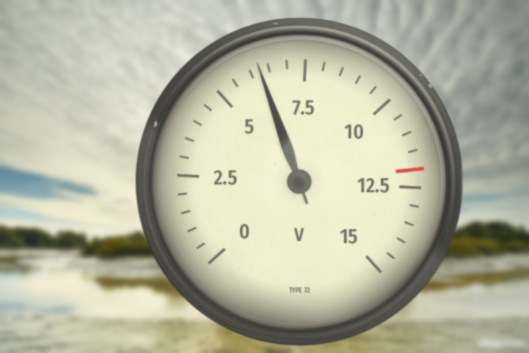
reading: 6.25 V
